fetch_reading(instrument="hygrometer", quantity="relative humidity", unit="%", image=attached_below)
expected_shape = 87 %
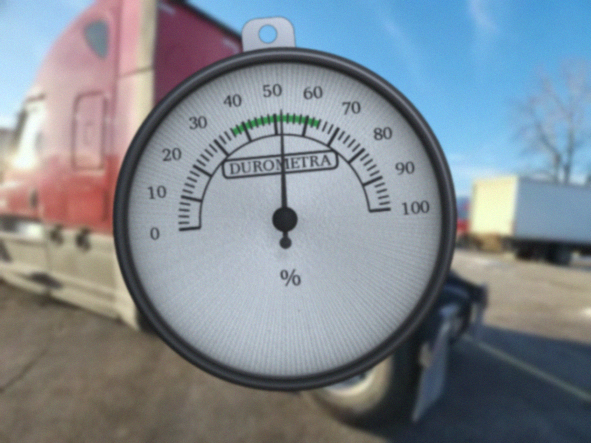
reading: 52 %
